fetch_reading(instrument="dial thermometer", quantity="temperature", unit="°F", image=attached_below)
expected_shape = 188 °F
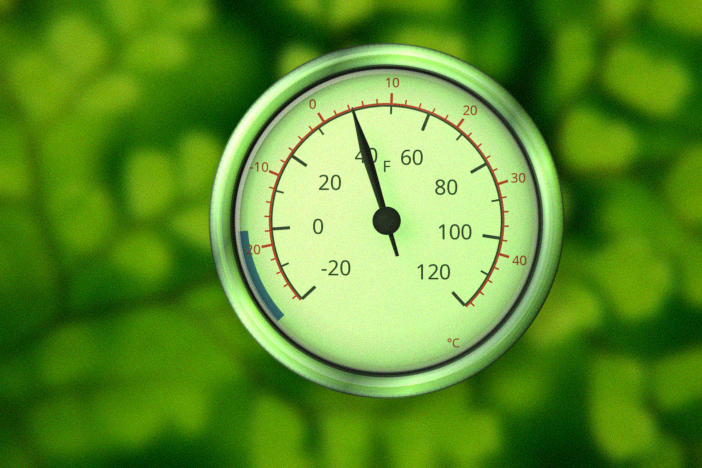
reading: 40 °F
